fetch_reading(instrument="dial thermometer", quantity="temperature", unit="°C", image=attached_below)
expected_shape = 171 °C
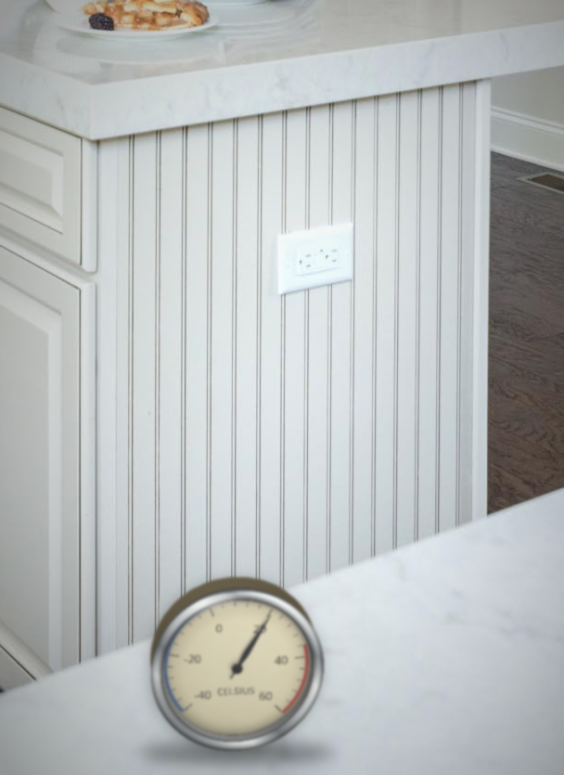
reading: 20 °C
